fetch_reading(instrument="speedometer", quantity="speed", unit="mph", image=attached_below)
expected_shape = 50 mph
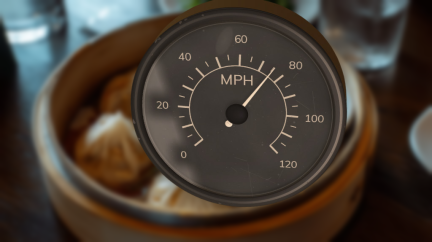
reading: 75 mph
